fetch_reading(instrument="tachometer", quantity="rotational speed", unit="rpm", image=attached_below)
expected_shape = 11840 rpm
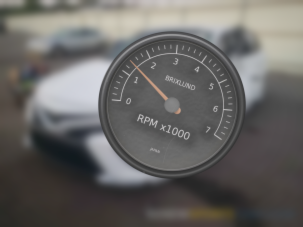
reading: 1400 rpm
